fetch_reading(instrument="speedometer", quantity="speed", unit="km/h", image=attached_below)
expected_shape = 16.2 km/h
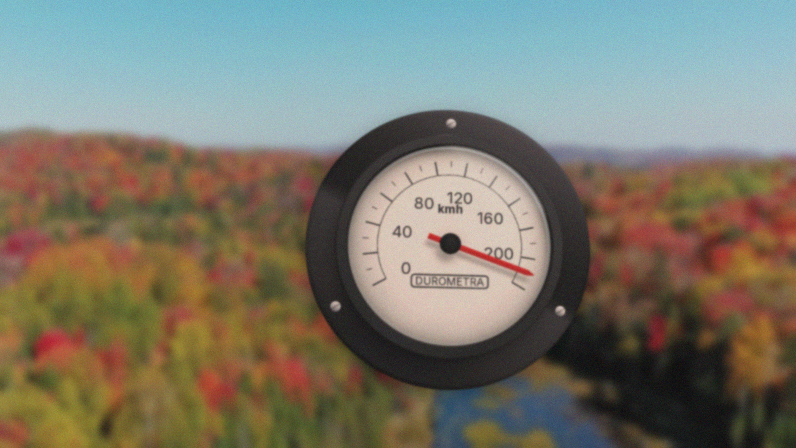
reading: 210 km/h
